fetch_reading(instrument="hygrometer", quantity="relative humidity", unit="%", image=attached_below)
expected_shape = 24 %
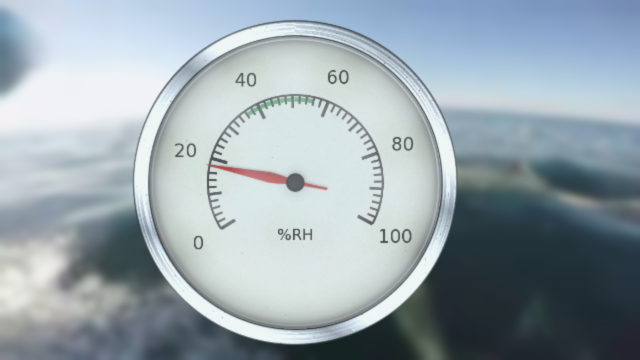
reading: 18 %
